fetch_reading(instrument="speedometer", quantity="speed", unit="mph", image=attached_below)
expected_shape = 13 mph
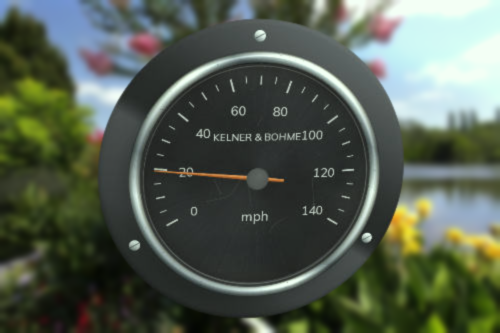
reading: 20 mph
